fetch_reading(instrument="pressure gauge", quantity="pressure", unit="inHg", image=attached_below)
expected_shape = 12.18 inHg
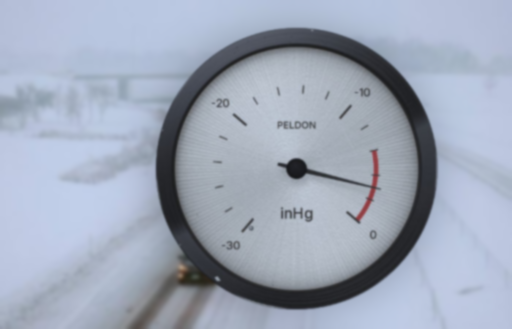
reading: -3 inHg
